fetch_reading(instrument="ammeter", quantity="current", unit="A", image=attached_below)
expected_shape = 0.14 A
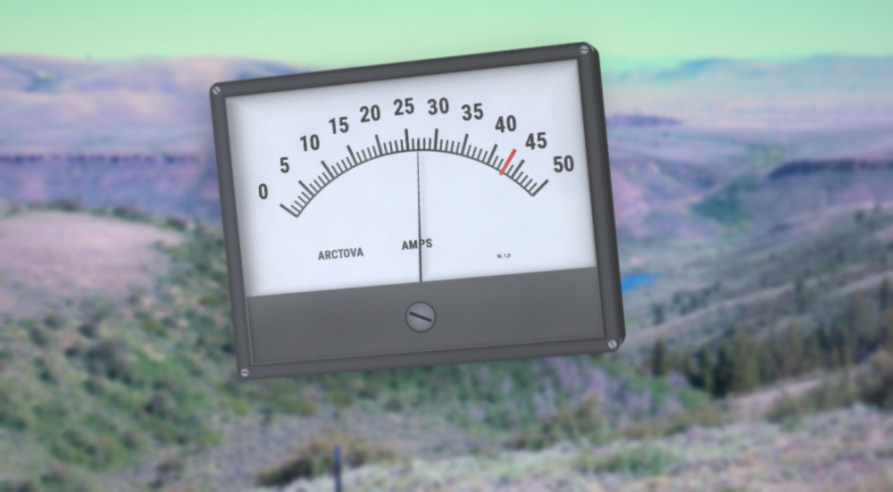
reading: 27 A
